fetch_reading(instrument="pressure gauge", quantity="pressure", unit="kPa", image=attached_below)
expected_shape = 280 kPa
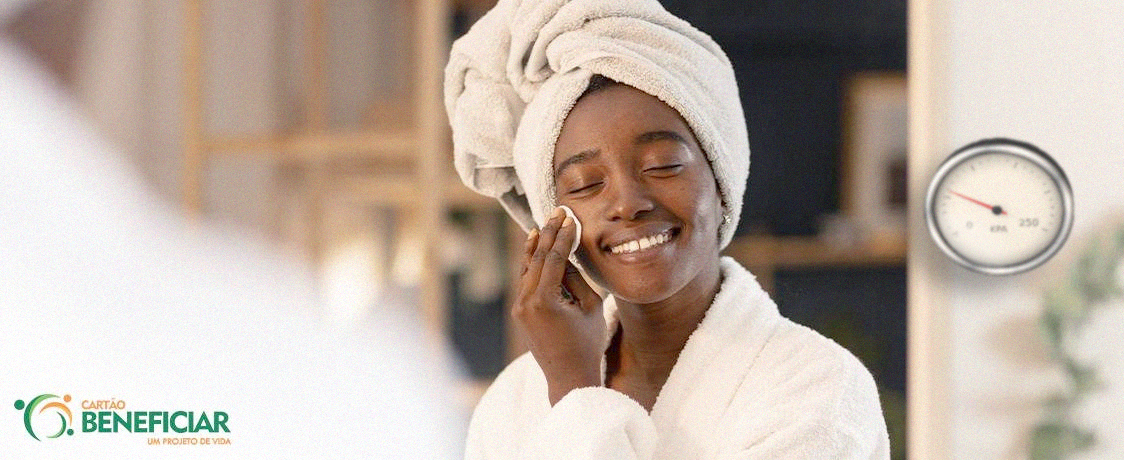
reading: 60 kPa
